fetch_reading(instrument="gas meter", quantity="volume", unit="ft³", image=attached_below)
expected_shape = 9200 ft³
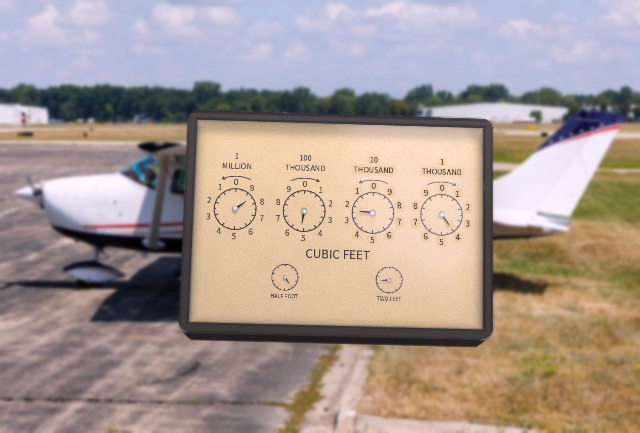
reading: 852400 ft³
